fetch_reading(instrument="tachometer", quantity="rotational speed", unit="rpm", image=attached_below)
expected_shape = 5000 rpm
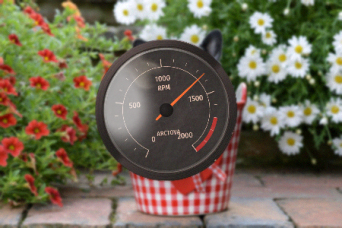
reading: 1350 rpm
